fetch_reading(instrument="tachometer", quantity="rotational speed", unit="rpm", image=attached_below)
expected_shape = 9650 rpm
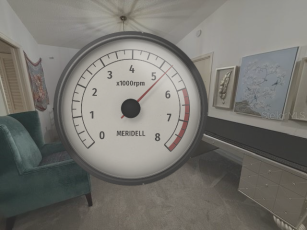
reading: 5250 rpm
